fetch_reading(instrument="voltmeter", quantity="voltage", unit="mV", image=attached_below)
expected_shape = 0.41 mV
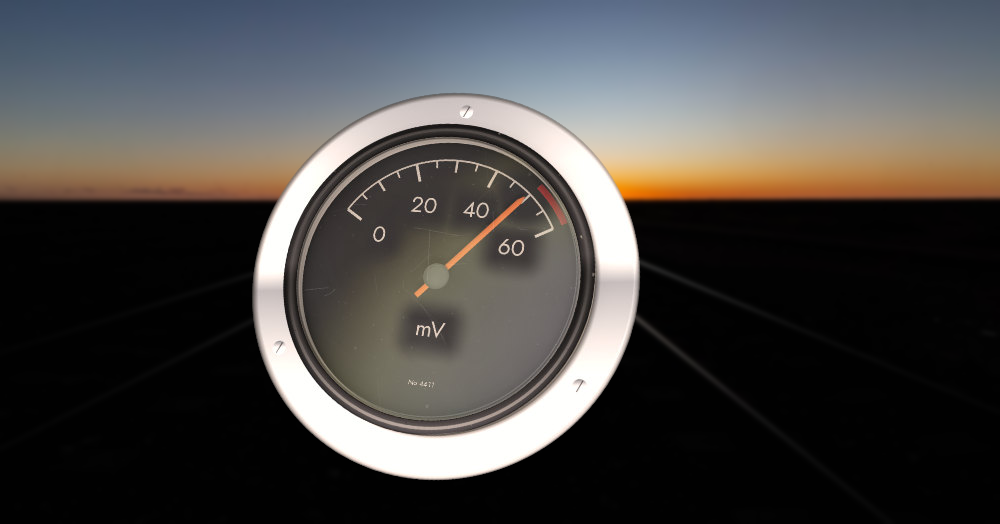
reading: 50 mV
